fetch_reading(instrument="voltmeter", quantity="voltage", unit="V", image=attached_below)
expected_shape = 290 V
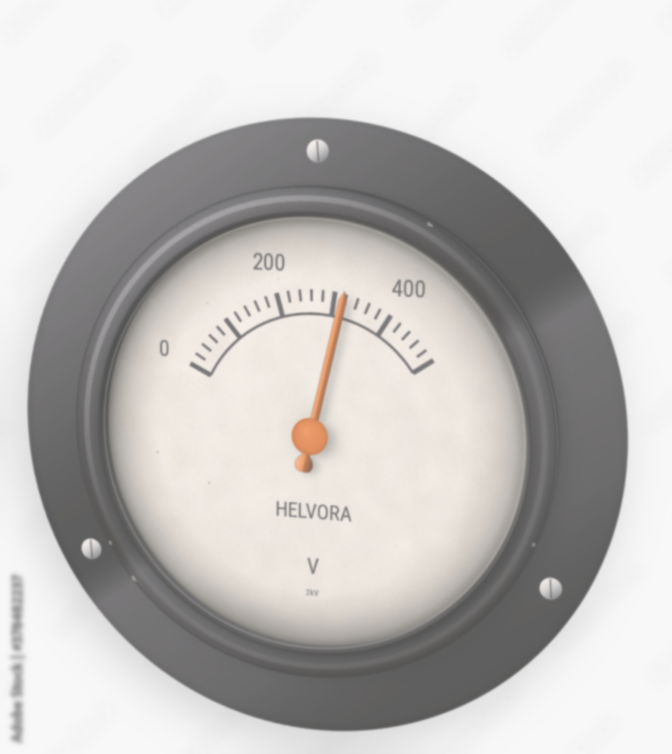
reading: 320 V
